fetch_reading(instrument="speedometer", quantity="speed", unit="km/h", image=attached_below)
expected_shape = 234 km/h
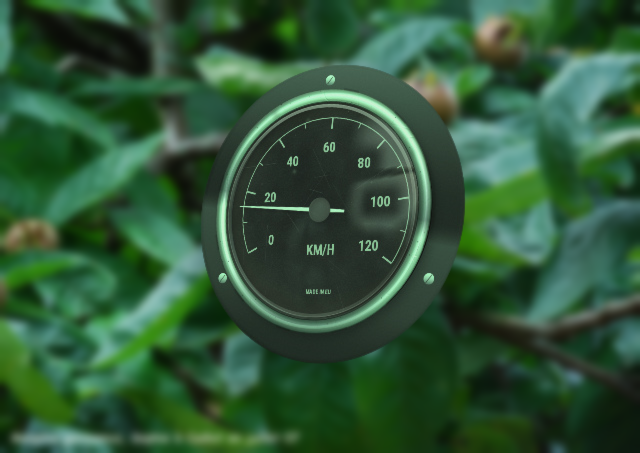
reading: 15 km/h
